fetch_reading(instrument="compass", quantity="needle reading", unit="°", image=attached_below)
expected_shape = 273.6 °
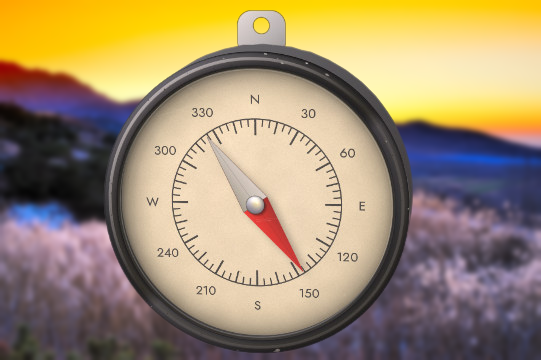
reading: 145 °
